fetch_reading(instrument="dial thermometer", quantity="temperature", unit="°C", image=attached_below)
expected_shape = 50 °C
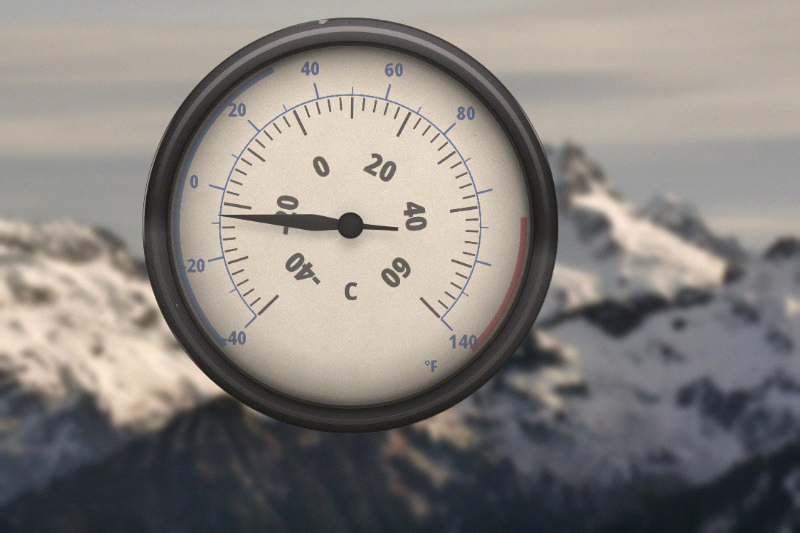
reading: -22 °C
